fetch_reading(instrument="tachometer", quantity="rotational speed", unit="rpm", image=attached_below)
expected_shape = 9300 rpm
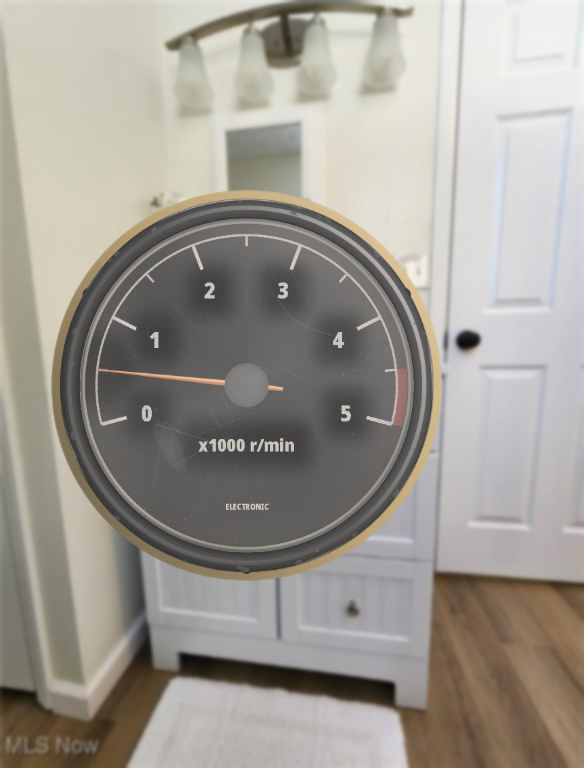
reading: 500 rpm
